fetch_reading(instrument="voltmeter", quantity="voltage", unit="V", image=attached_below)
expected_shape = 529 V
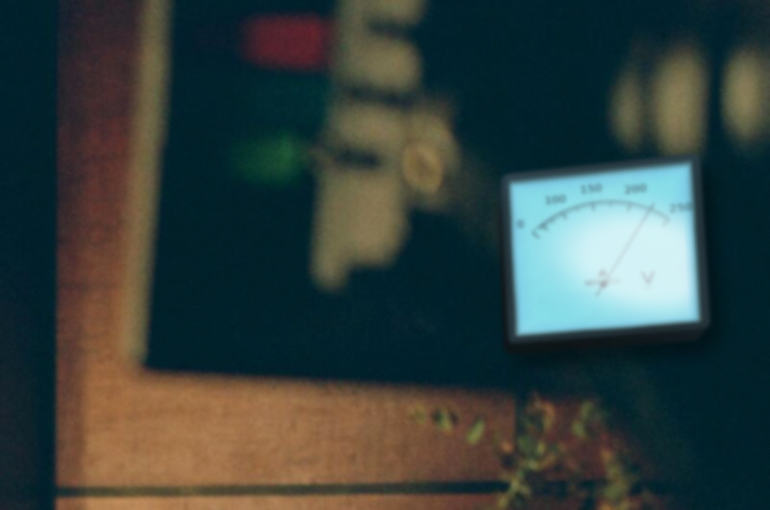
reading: 225 V
